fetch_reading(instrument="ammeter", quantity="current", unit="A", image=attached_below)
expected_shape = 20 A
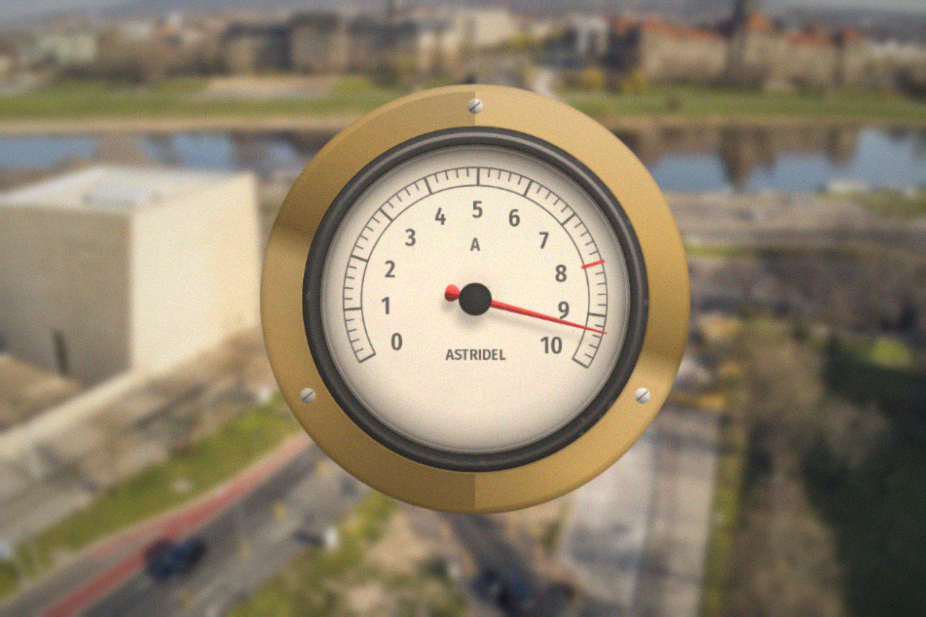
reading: 9.3 A
